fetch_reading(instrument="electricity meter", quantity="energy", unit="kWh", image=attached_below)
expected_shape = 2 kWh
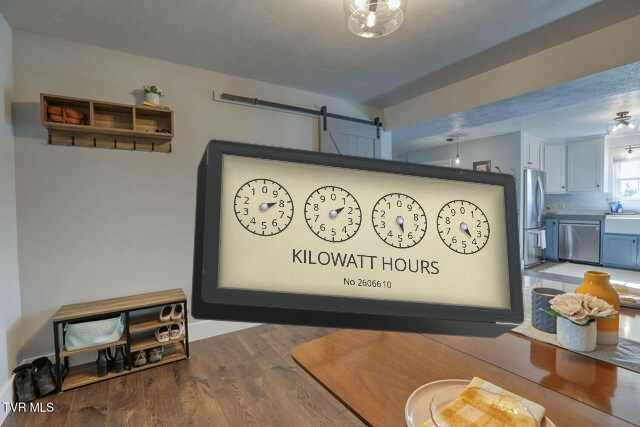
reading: 8154 kWh
